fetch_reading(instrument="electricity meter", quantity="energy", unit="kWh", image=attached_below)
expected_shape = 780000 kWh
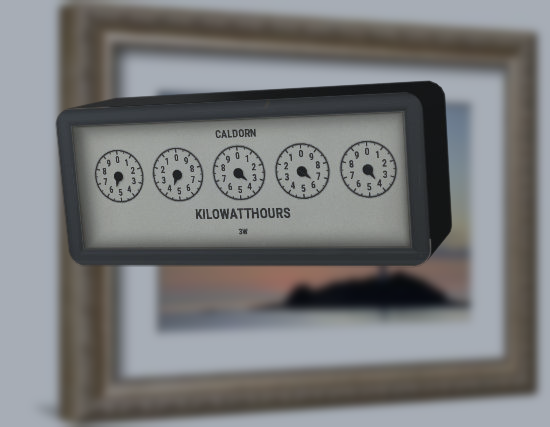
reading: 54364 kWh
